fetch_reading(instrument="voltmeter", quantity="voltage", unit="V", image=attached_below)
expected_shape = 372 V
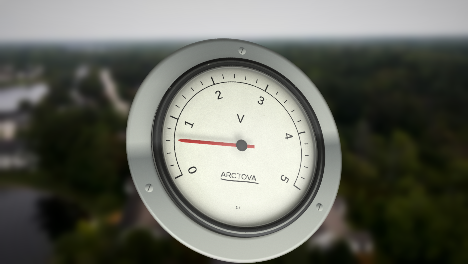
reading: 0.6 V
